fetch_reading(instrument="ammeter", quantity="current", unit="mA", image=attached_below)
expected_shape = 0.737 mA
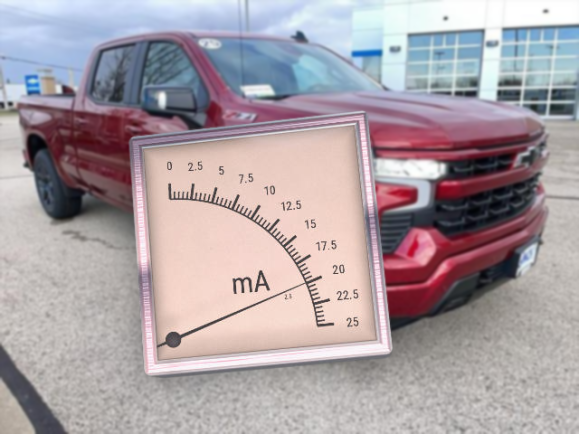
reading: 20 mA
